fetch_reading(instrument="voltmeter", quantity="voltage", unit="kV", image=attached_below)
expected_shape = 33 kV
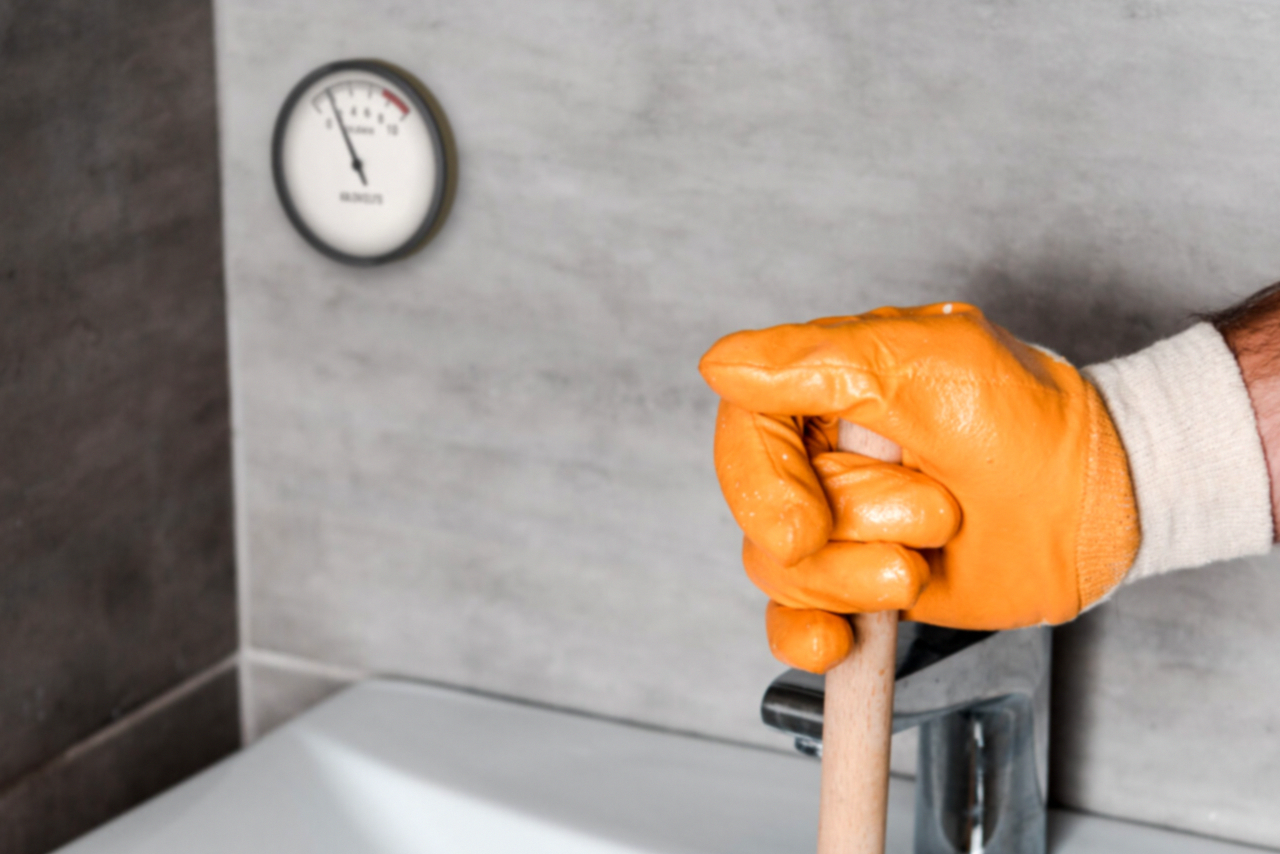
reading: 2 kV
